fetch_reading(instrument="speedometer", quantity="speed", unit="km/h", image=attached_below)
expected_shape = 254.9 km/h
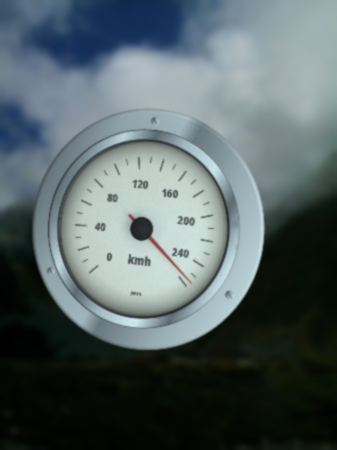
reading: 255 km/h
